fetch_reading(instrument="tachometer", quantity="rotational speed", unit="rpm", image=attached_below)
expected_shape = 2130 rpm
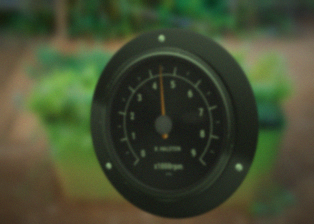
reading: 4500 rpm
